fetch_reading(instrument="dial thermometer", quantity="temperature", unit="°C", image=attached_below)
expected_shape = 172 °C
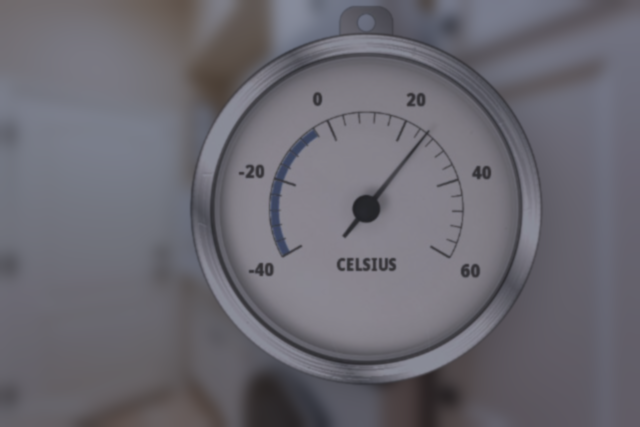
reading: 26 °C
